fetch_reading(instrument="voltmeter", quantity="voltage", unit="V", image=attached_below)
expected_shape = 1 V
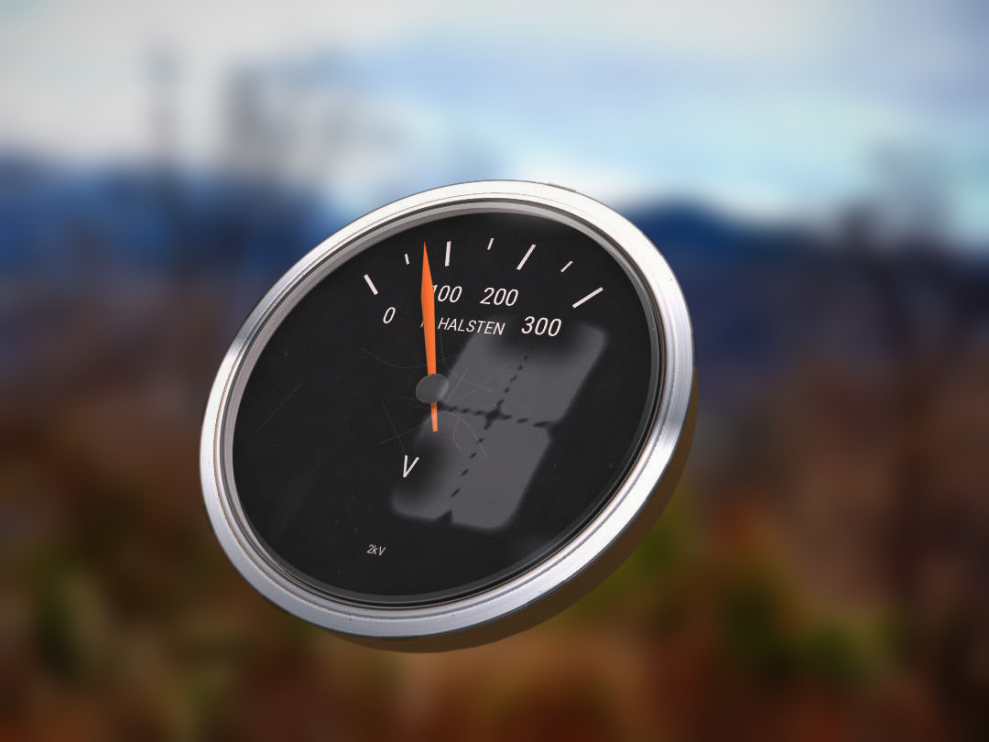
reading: 75 V
